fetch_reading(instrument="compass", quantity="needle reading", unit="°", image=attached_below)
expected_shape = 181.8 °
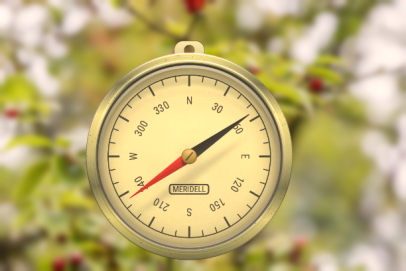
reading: 235 °
